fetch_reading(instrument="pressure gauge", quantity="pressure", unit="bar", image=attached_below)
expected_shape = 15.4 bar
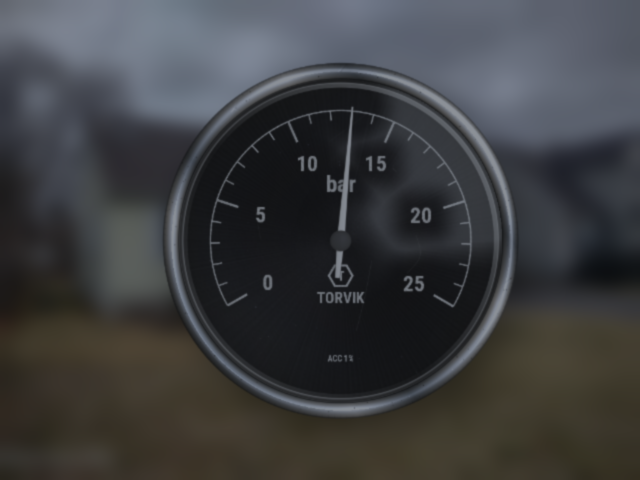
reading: 13 bar
